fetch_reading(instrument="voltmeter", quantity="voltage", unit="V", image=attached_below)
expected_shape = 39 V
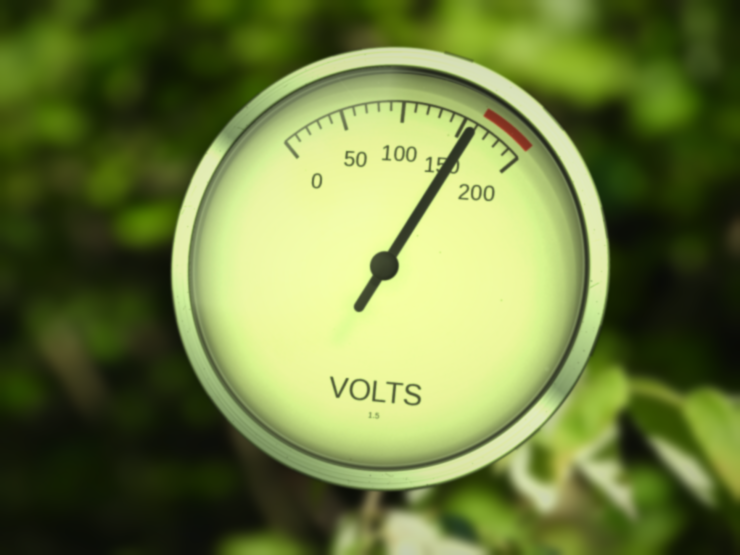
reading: 160 V
